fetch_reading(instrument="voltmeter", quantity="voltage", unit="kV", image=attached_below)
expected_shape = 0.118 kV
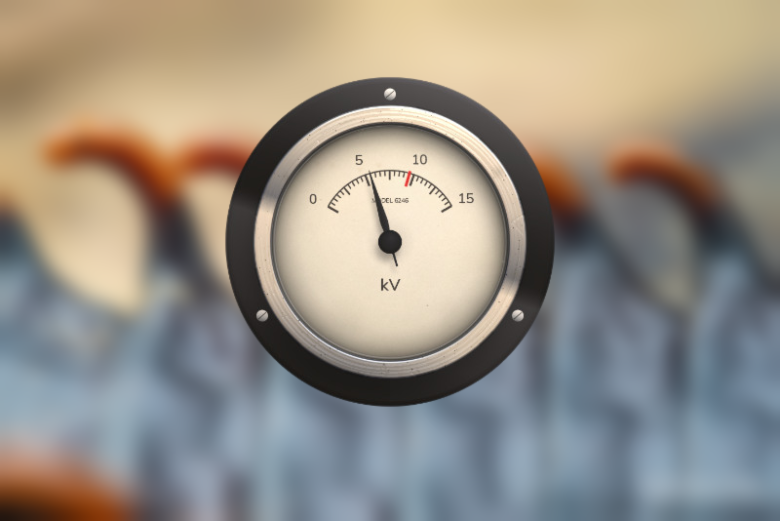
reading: 5.5 kV
